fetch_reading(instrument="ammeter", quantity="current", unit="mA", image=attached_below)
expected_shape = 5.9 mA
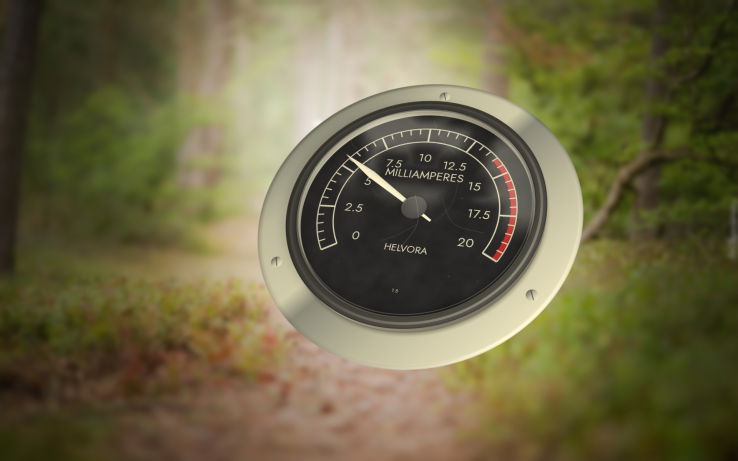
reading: 5.5 mA
